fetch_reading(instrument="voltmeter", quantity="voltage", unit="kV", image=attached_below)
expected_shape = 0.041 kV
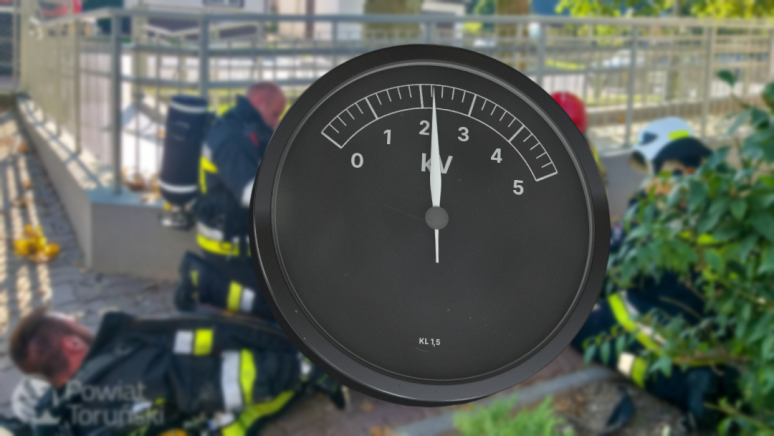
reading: 2.2 kV
